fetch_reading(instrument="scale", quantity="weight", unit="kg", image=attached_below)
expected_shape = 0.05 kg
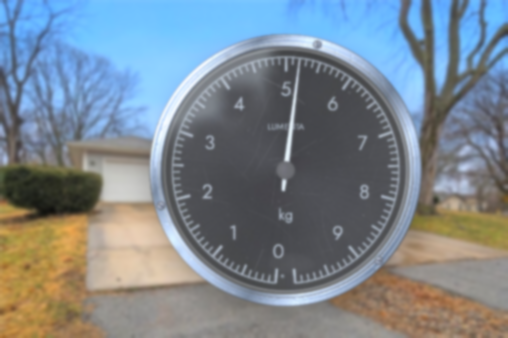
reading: 5.2 kg
